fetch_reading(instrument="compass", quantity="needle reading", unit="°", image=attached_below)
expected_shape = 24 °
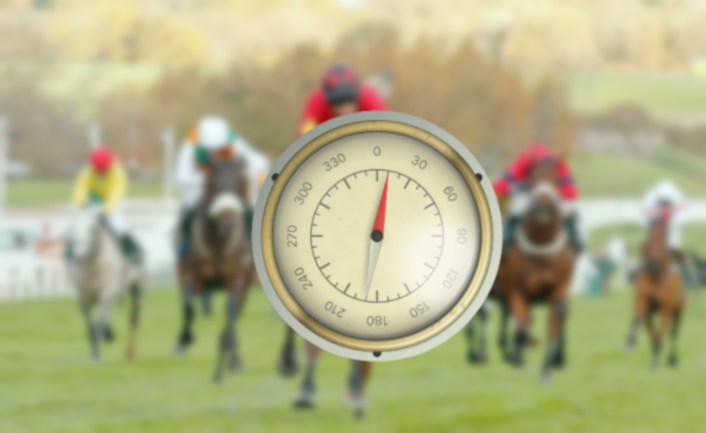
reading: 10 °
